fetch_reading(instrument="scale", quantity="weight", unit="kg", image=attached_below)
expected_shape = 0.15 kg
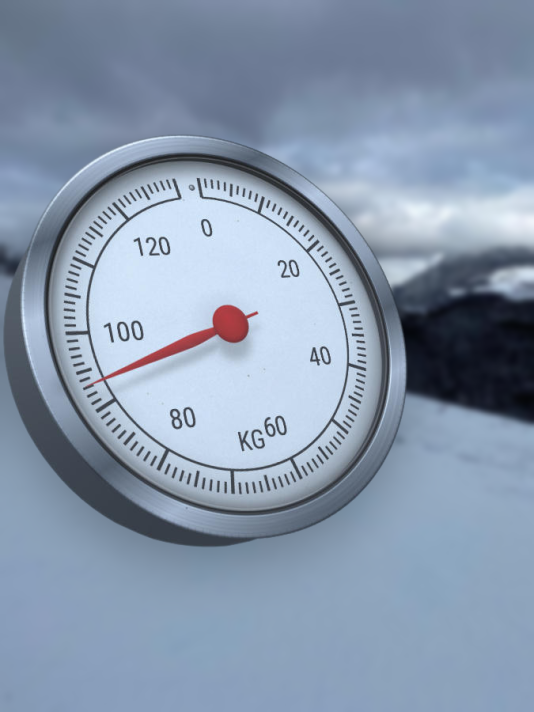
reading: 93 kg
